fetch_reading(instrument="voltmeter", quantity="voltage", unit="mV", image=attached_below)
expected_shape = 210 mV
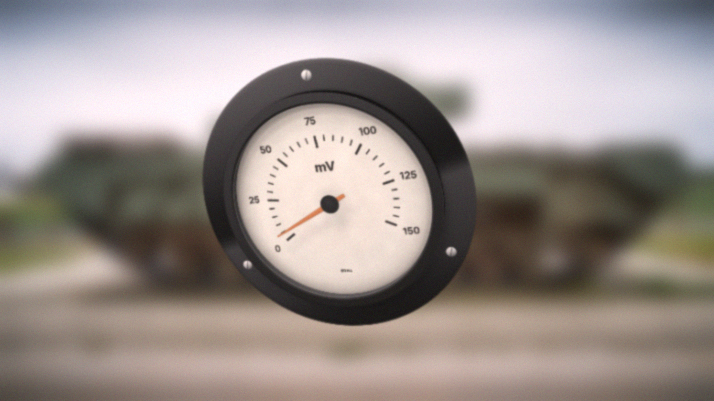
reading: 5 mV
